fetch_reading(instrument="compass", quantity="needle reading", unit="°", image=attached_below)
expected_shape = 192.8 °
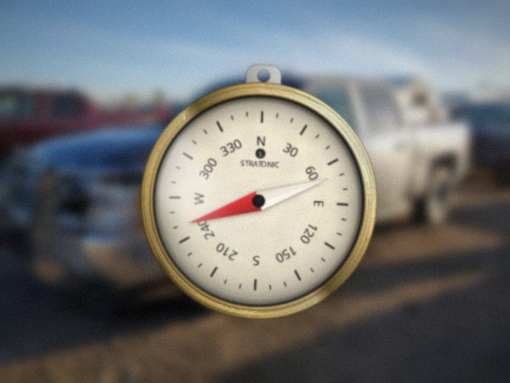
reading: 250 °
